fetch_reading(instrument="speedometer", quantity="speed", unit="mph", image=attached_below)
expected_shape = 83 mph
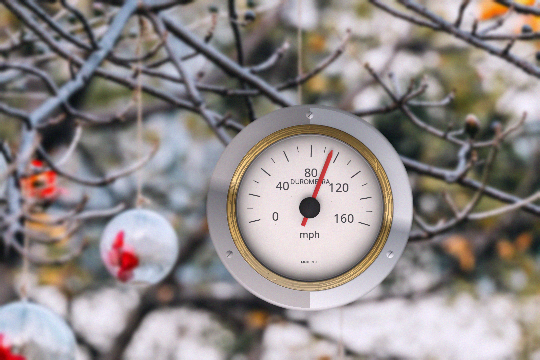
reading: 95 mph
